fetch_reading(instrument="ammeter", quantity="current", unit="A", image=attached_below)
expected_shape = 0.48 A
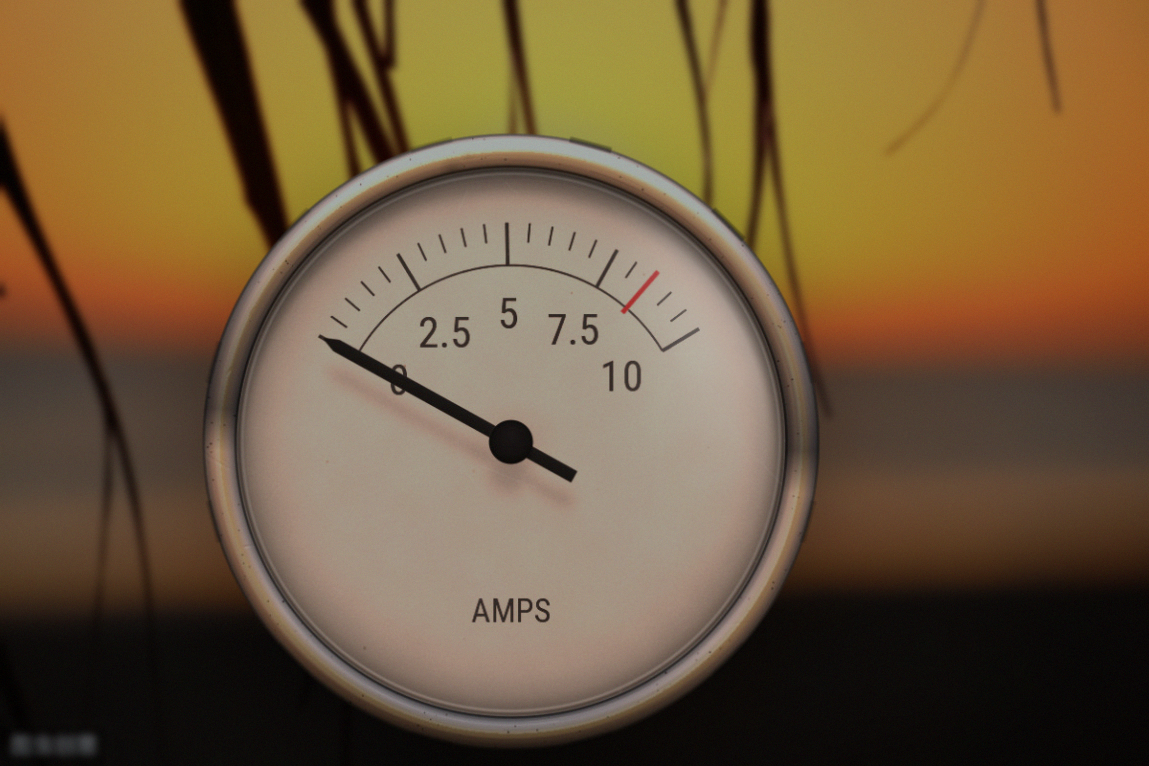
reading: 0 A
